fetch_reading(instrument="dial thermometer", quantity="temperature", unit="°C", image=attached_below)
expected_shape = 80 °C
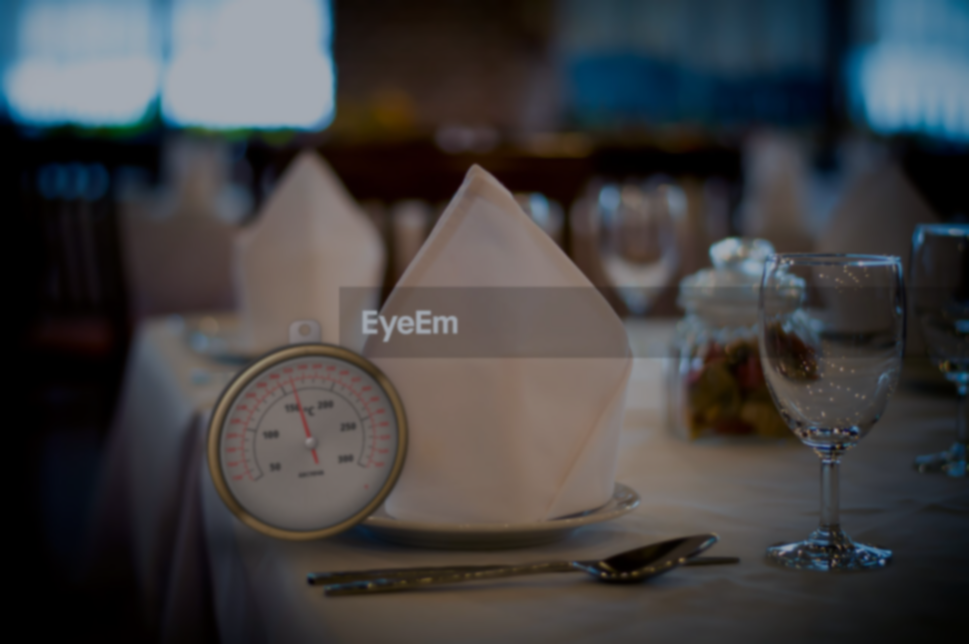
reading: 160 °C
